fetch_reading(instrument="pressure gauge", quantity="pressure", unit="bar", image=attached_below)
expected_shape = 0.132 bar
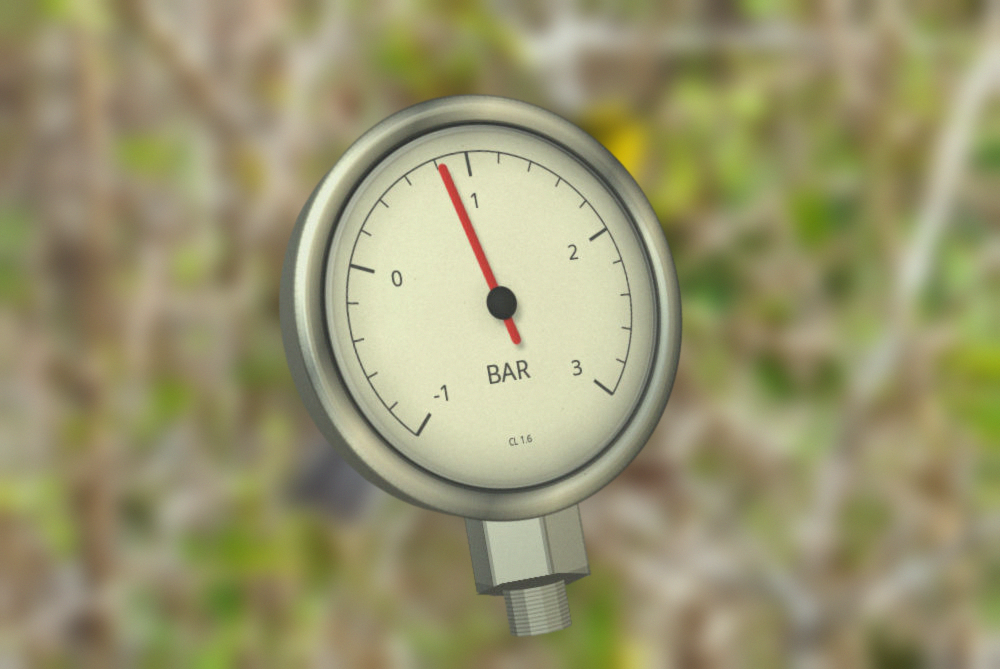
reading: 0.8 bar
